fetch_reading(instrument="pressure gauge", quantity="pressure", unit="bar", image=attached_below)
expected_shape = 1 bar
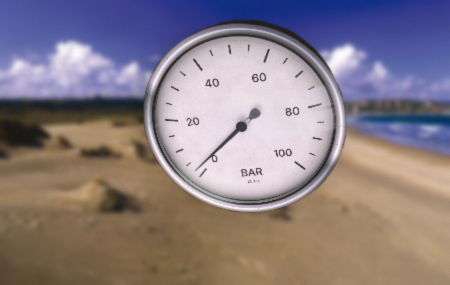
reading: 2.5 bar
